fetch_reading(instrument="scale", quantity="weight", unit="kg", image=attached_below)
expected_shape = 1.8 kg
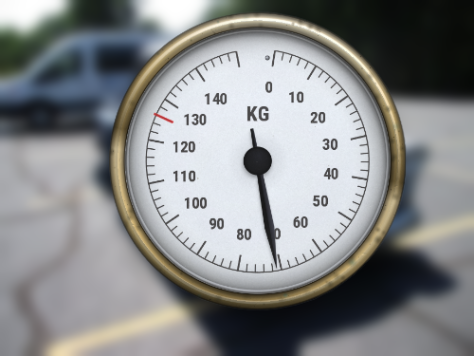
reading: 71 kg
